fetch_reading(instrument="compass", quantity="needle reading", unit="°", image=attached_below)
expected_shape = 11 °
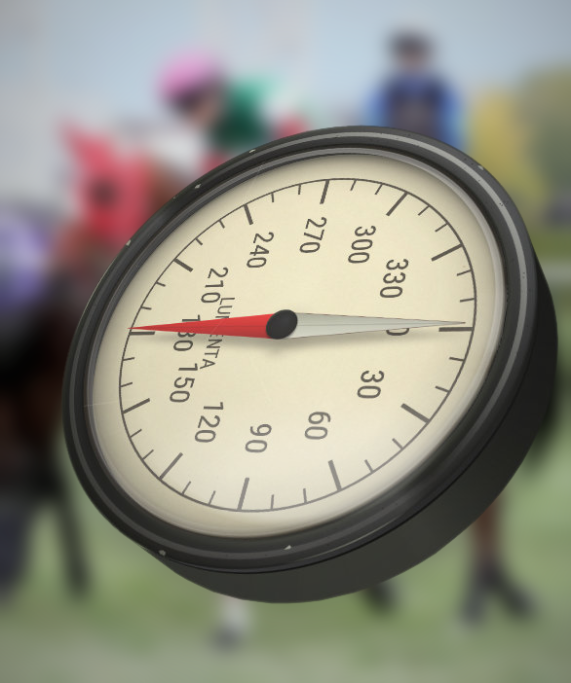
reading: 180 °
